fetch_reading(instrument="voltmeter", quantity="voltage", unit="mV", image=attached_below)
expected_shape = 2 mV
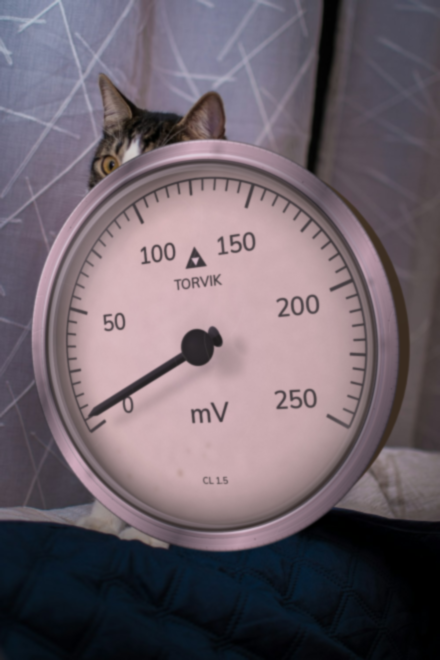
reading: 5 mV
